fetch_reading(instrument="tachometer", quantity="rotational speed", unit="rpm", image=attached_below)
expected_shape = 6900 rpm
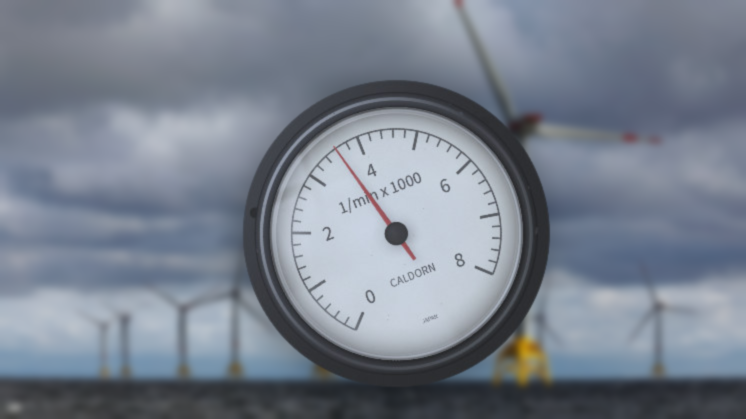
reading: 3600 rpm
